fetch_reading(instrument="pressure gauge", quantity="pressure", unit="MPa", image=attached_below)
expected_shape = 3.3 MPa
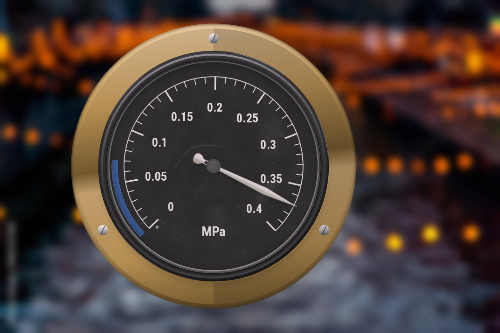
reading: 0.37 MPa
